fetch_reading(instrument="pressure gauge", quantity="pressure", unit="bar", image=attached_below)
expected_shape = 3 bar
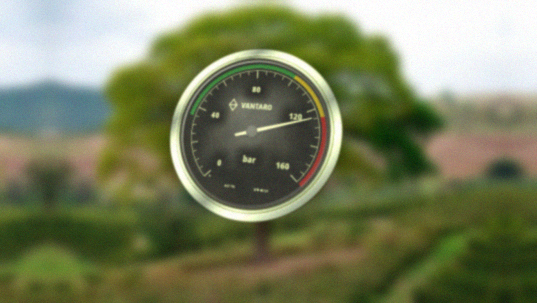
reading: 125 bar
